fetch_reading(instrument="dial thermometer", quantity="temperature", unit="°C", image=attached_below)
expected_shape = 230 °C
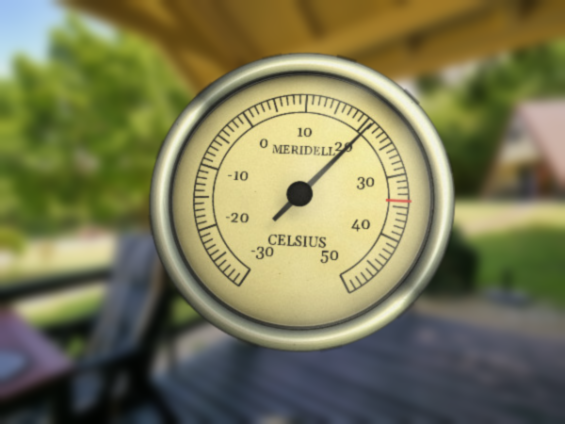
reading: 21 °C
